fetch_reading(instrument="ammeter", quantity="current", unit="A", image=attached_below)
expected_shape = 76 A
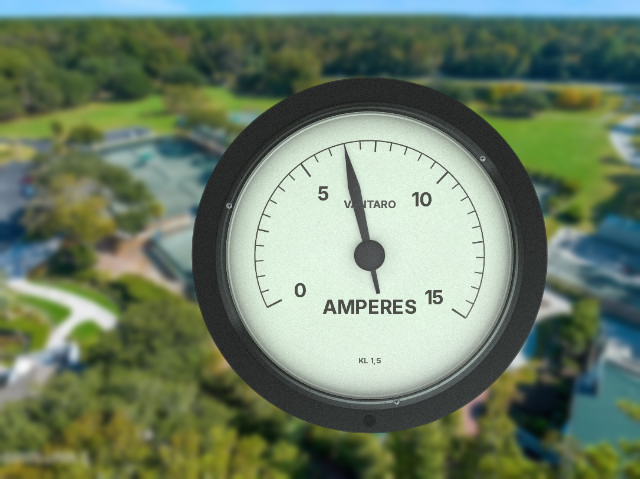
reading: 6.5 A
